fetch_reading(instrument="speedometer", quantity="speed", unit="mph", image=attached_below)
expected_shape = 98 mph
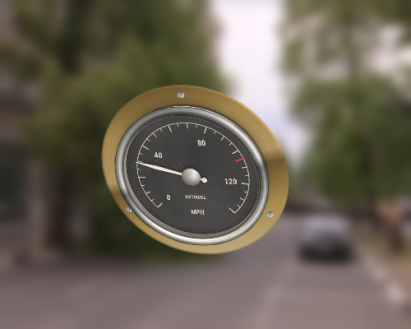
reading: 30 mph
